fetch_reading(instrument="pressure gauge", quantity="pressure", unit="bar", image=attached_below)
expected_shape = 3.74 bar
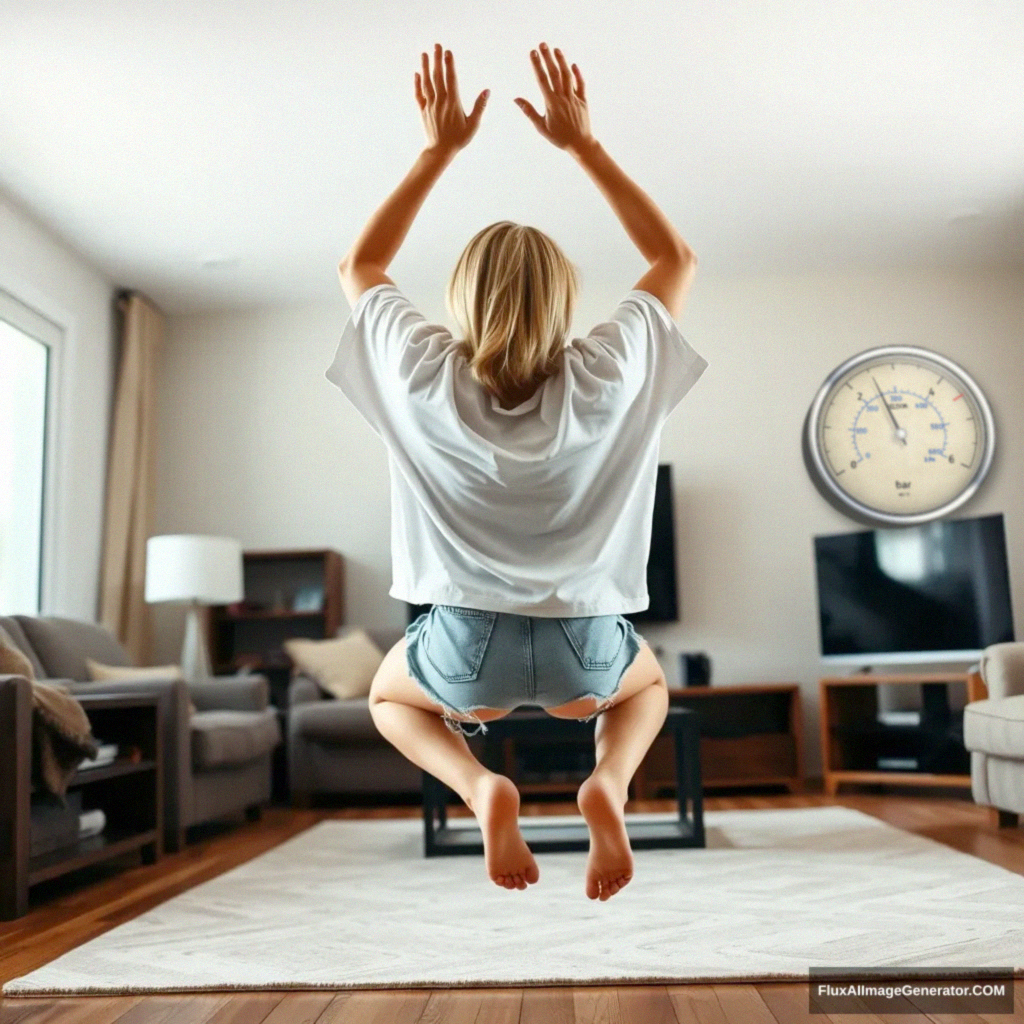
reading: 2.5 bar
